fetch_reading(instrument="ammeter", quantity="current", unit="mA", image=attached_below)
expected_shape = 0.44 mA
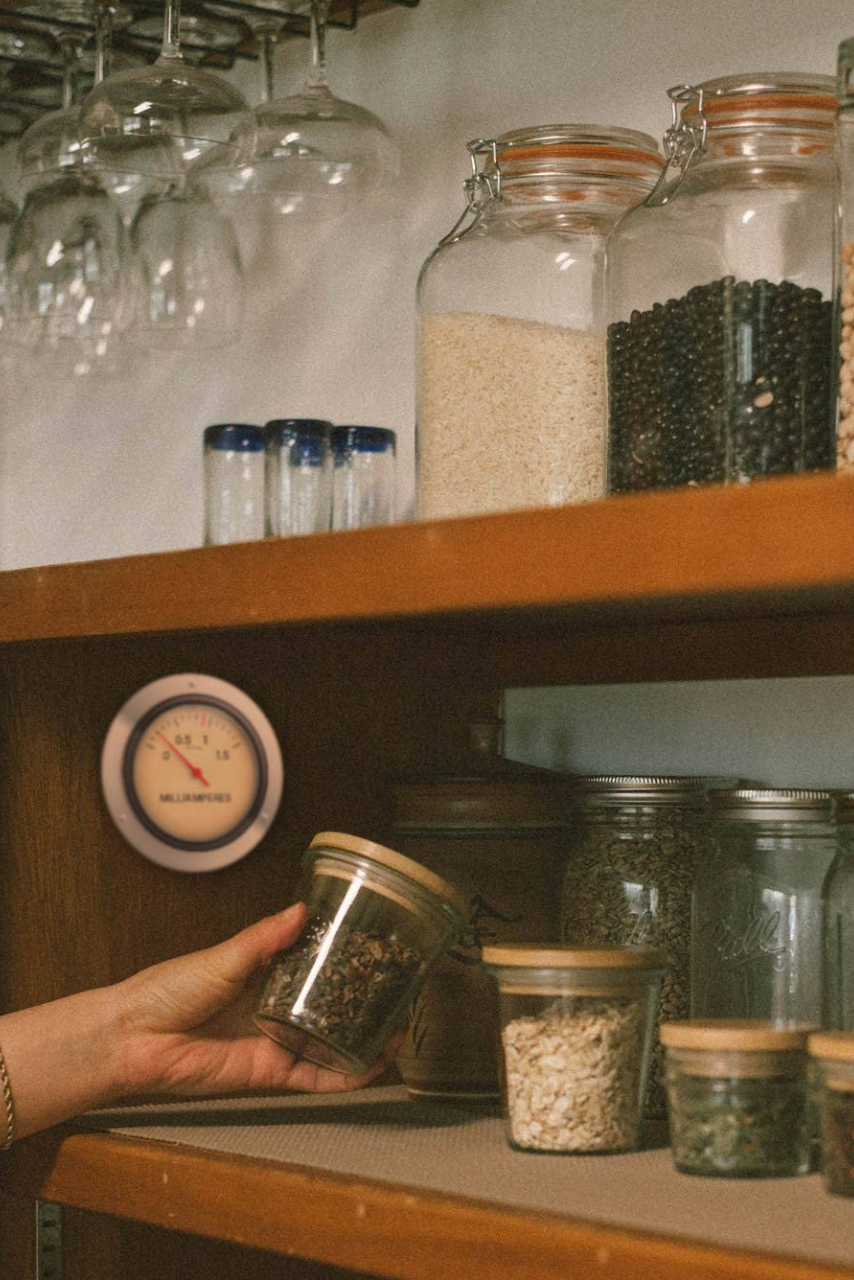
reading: 0.2 mA
